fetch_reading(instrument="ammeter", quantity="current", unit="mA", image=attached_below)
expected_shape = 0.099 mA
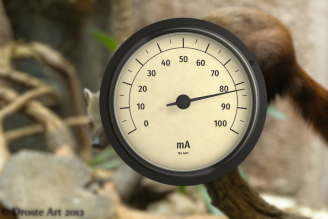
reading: 82.5 mA
